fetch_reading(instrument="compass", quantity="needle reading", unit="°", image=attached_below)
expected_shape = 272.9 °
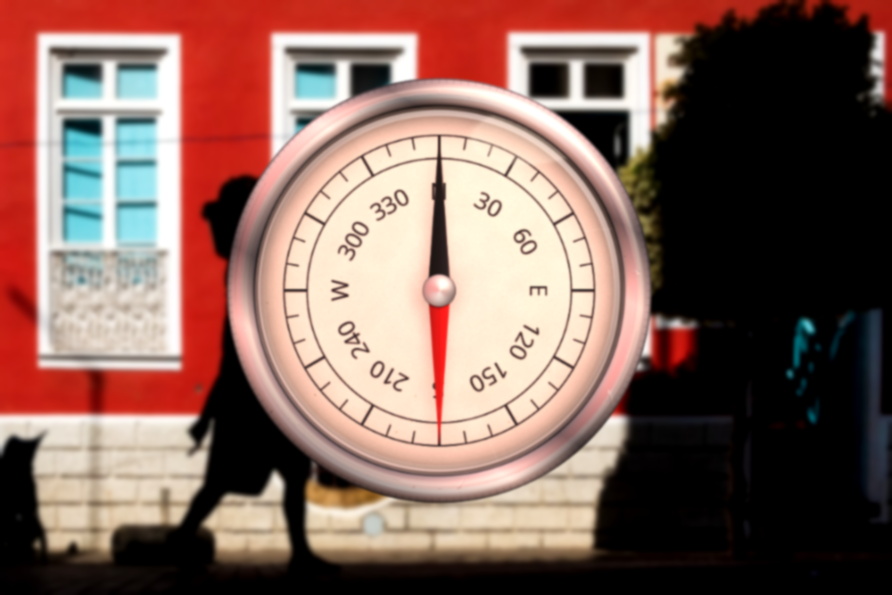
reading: 180 °
